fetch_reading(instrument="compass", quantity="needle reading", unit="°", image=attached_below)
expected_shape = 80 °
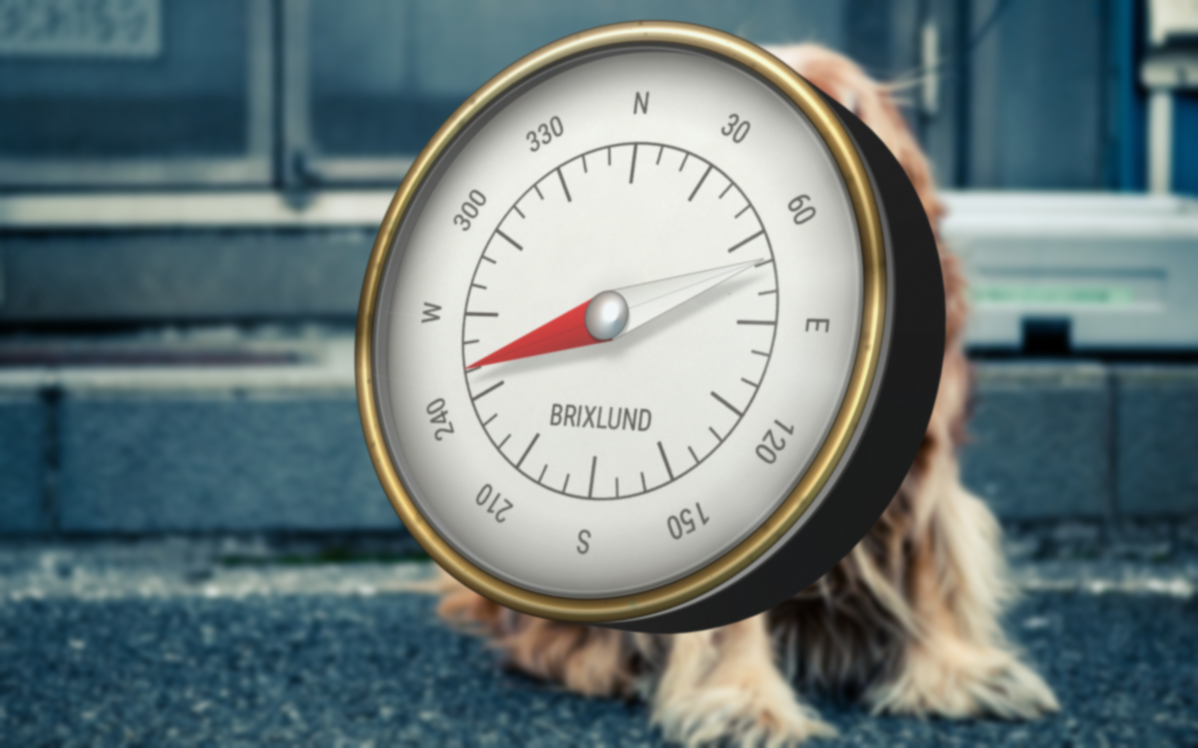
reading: 250 °
